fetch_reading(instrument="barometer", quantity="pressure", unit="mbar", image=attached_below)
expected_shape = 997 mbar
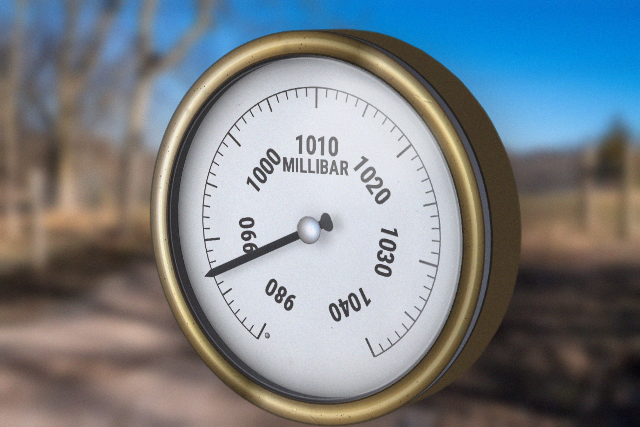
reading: 987 mbar
